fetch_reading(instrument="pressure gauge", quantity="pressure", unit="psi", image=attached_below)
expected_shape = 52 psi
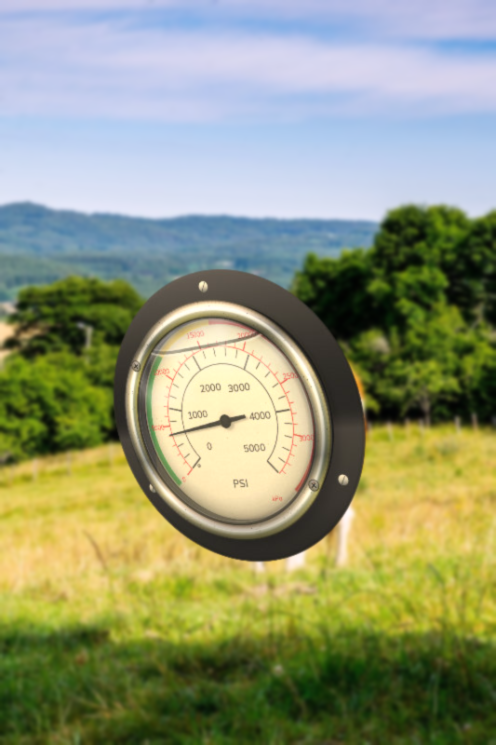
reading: 600 psi
